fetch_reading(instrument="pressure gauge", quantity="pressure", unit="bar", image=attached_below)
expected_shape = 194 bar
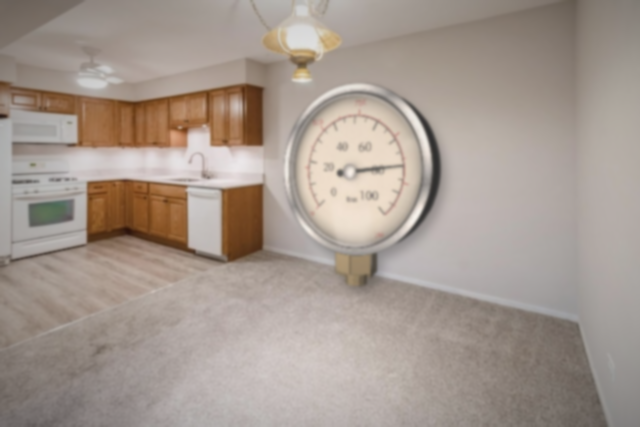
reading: 80 bar
